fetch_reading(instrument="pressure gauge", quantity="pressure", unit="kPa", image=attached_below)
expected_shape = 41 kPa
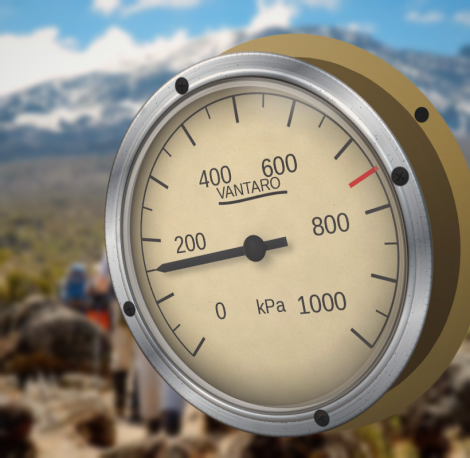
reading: 150 kPa
